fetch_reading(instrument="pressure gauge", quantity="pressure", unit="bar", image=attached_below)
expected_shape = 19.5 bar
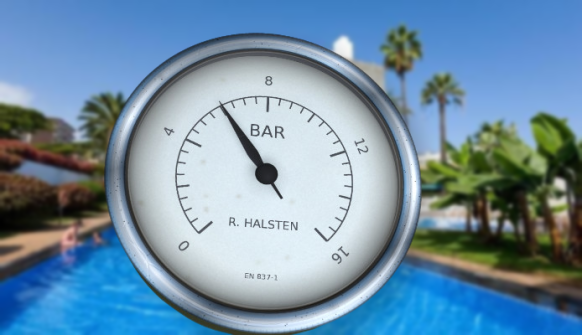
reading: 6 bar
